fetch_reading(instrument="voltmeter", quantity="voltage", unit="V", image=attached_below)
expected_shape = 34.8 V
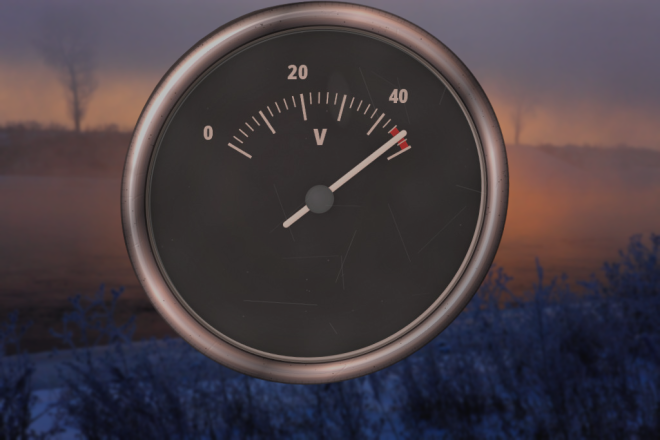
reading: 46 V
